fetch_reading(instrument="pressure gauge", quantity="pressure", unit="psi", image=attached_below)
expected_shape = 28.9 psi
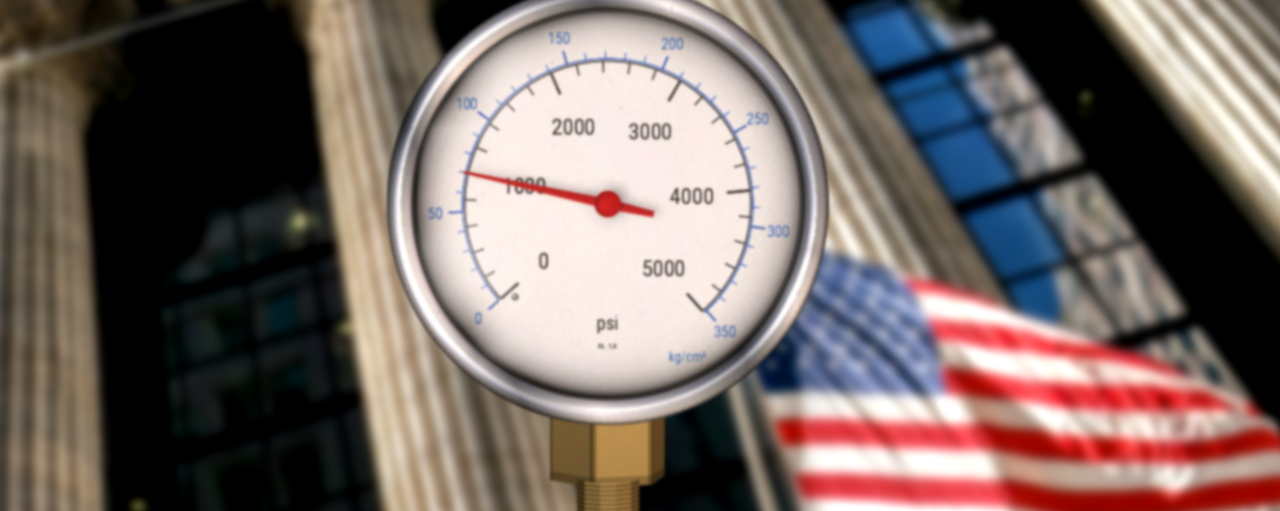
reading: 1000 psi
